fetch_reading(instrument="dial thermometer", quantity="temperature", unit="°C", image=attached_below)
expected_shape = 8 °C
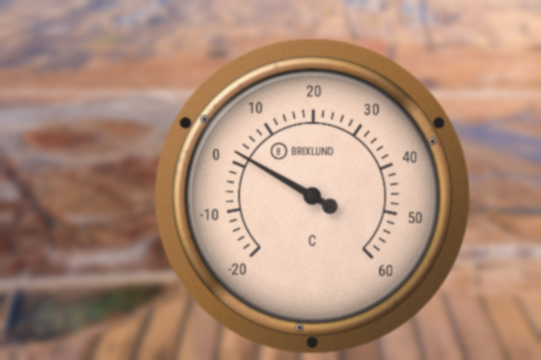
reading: 2 °C
